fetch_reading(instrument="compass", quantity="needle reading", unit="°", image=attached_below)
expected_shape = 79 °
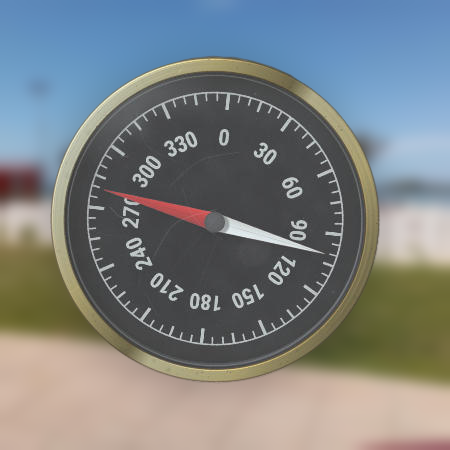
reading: 280 °
